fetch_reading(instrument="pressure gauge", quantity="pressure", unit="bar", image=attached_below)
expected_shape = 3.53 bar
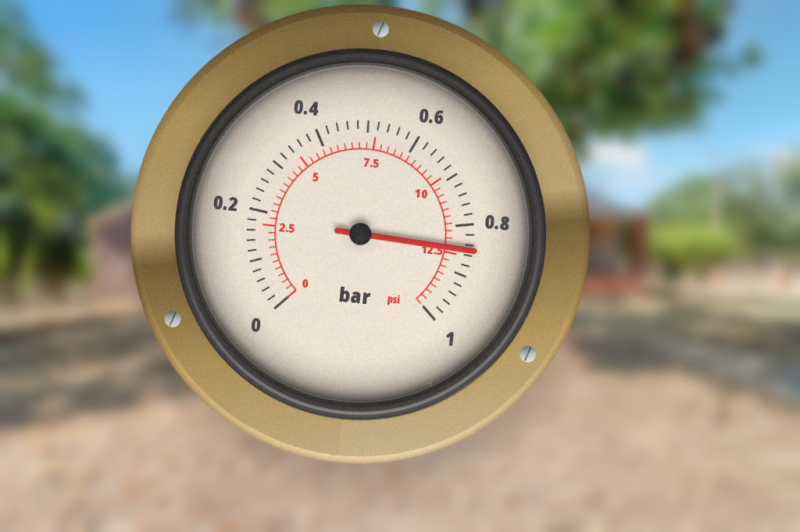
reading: 0.85 bar
